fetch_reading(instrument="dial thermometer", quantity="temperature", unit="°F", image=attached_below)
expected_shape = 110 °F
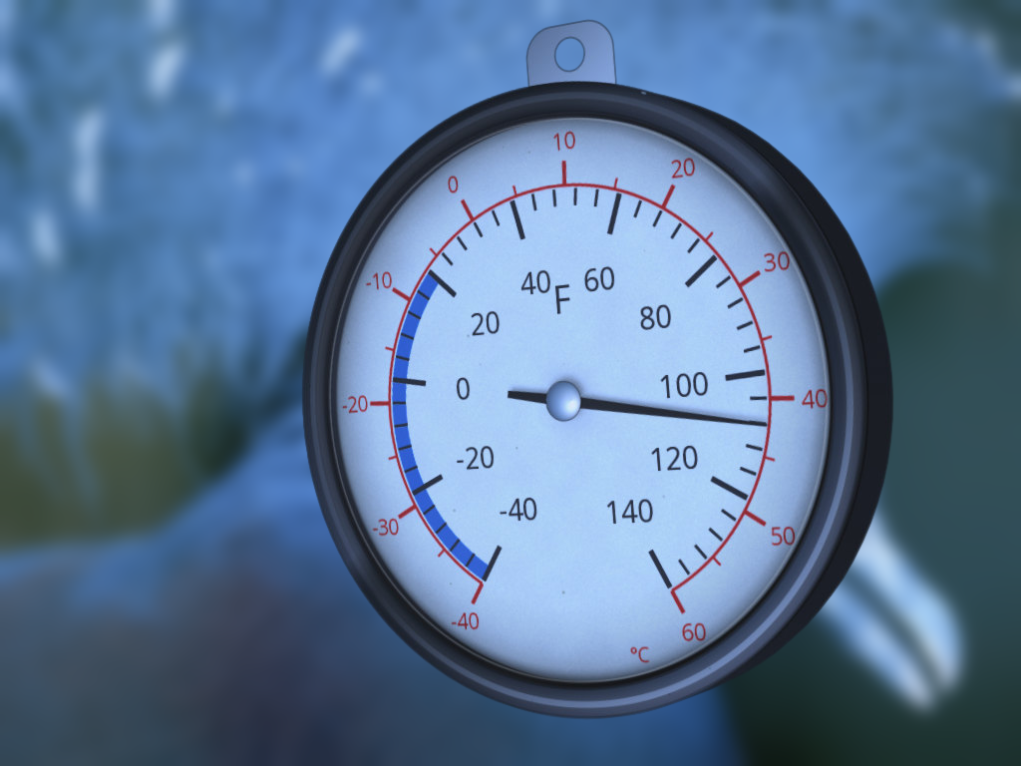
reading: 108 °F
